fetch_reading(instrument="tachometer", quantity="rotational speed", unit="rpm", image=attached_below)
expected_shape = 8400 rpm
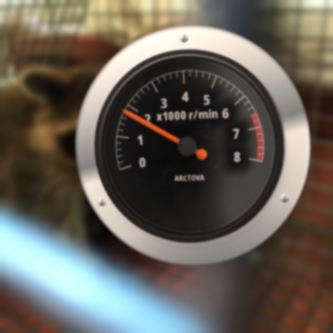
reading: 1800 rpm
